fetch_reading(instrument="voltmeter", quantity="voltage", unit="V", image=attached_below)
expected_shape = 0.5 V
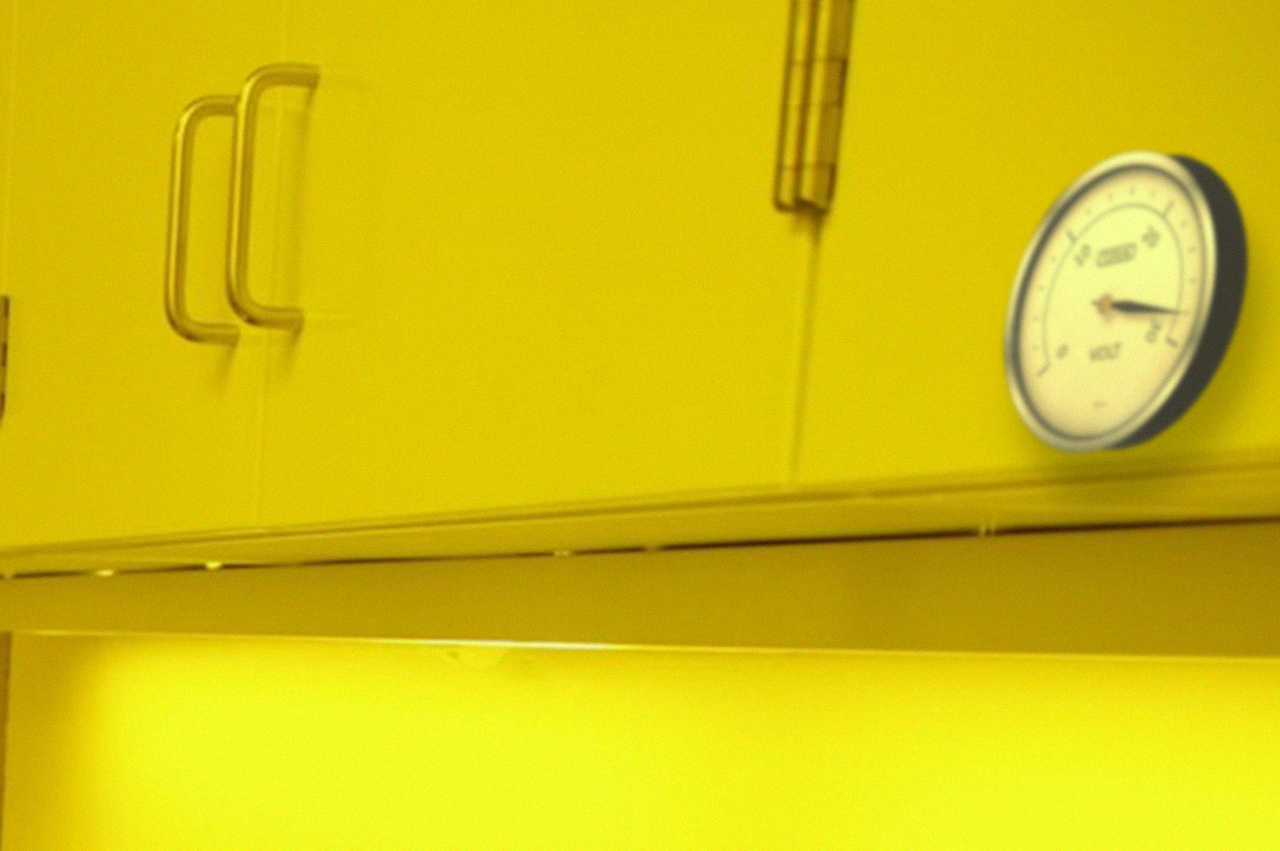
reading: 28 V
